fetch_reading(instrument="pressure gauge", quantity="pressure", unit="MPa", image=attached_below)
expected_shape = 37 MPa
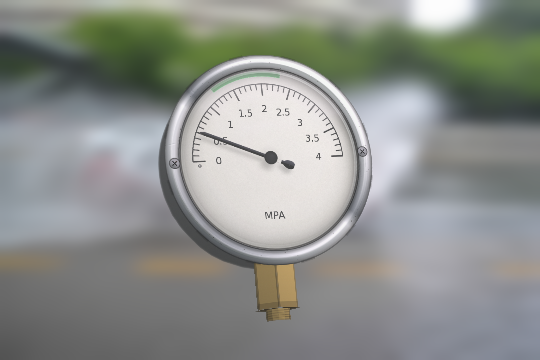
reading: 0.5 MPa
